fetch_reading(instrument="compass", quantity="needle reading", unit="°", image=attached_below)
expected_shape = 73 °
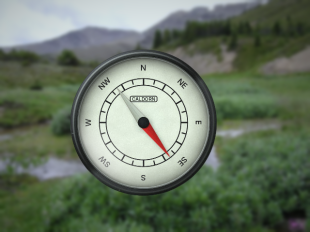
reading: 142.5 °
